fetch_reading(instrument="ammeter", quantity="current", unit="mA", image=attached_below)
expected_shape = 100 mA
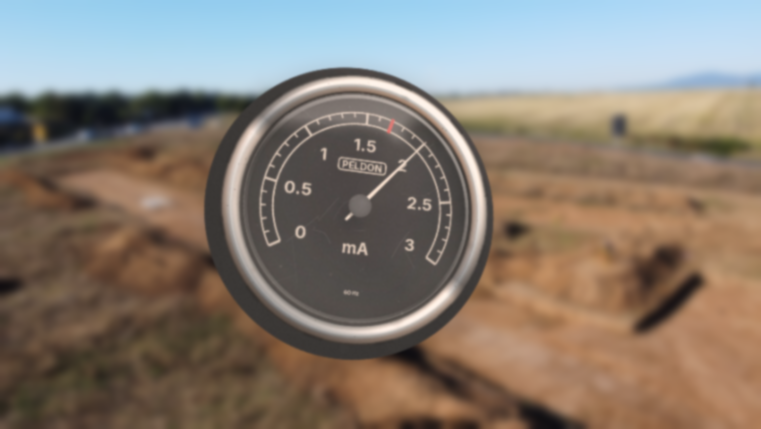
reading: 2 mA
